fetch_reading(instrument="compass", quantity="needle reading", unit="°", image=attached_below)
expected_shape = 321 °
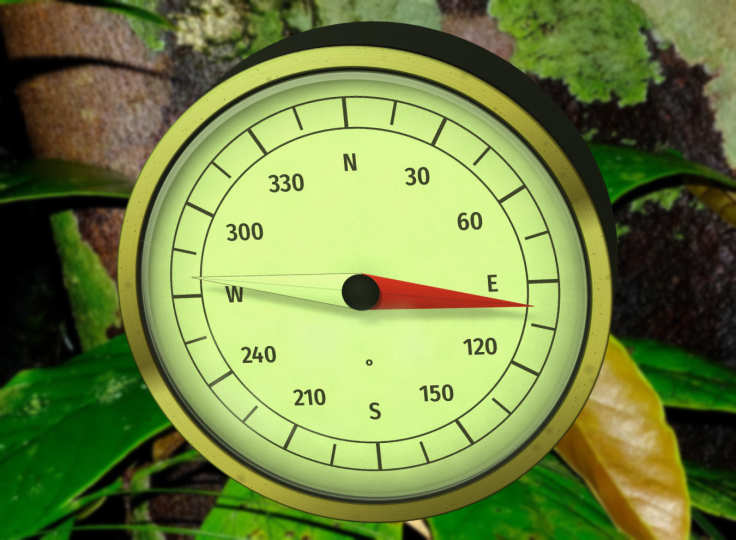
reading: 97.5 °
